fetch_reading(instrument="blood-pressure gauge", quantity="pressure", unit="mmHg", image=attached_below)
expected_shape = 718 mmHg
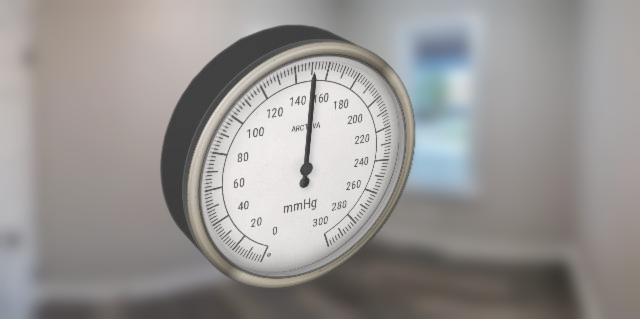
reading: 150 mmHg
